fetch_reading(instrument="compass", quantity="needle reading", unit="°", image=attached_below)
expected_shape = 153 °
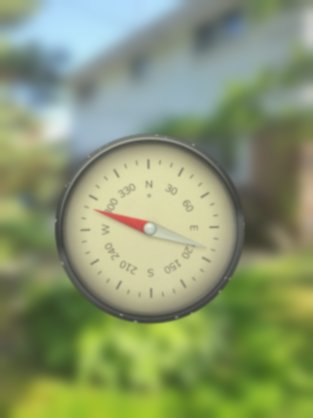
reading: 290 °
